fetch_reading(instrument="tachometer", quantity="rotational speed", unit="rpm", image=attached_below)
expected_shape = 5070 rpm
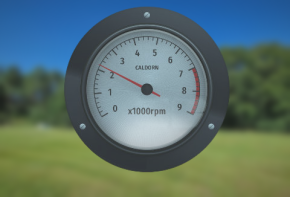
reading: 2200 rpm
